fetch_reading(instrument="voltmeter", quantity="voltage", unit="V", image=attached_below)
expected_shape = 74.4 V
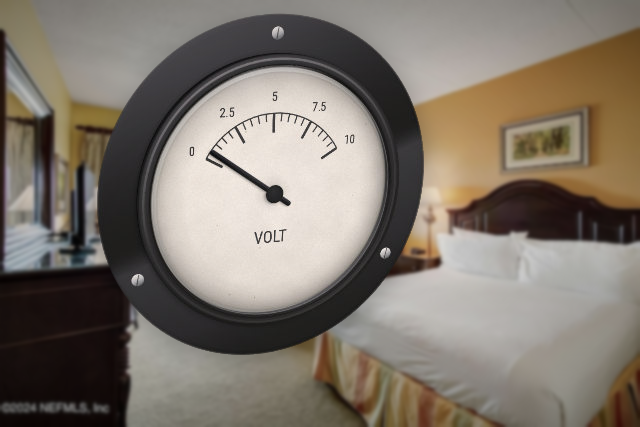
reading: 0.5 V
